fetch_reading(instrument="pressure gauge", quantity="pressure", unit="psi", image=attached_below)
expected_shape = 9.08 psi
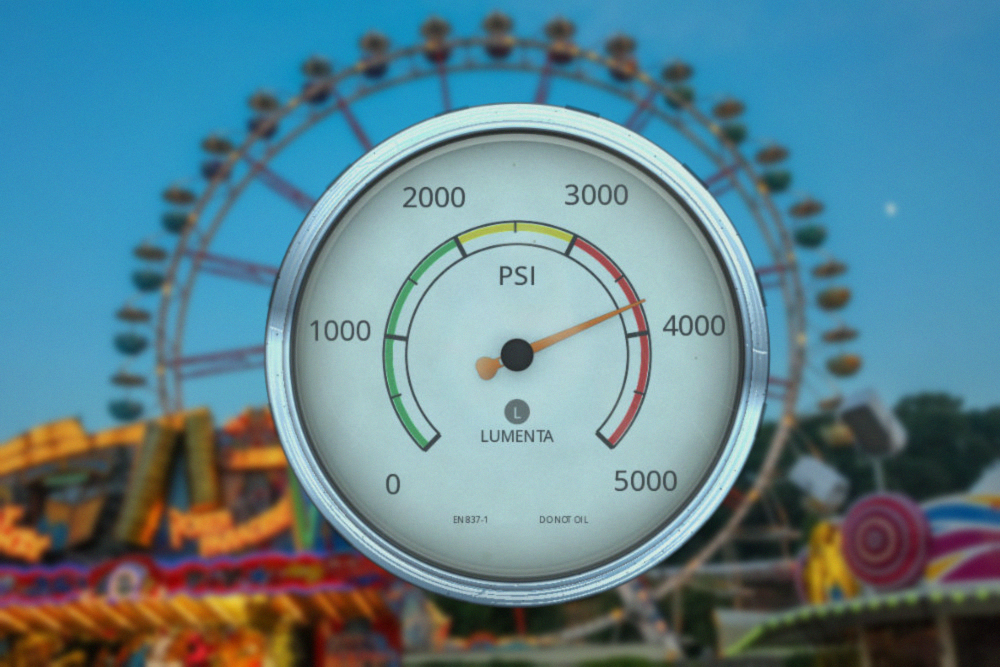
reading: 3750 psi
